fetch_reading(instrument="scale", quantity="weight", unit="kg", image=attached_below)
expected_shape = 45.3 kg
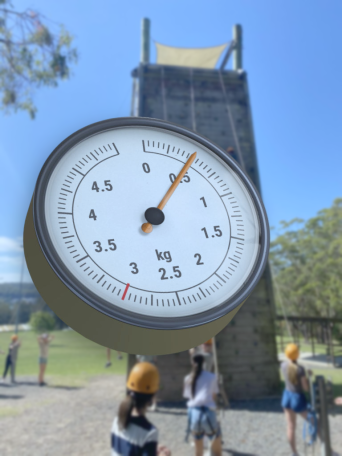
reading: 0.5 kg
